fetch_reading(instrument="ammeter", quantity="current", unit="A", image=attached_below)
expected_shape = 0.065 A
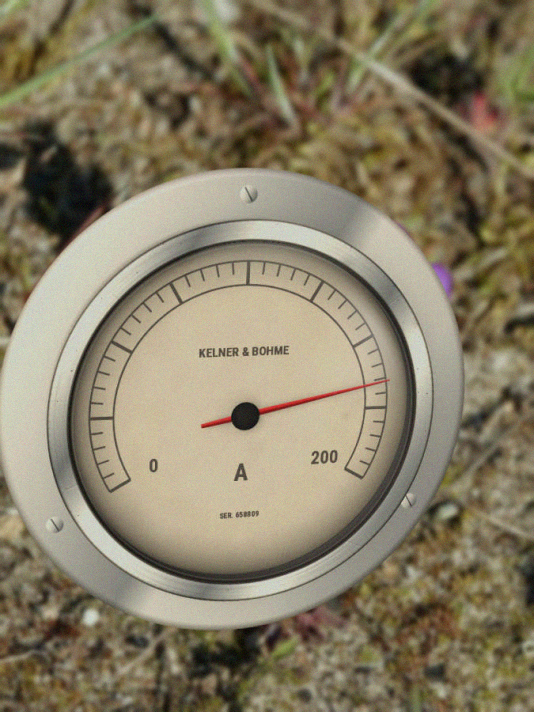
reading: 165 A
